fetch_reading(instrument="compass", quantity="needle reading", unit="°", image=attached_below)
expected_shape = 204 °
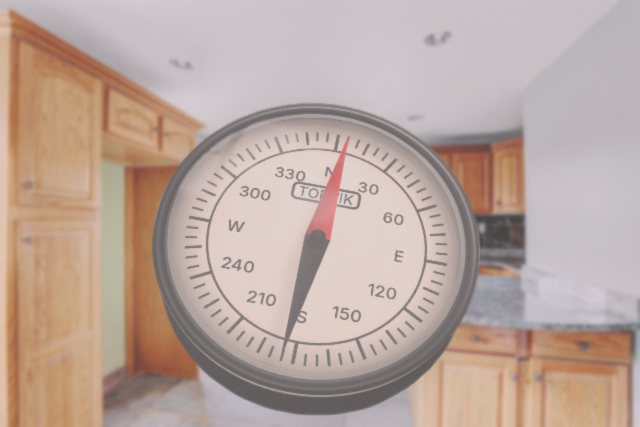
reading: 5 °
